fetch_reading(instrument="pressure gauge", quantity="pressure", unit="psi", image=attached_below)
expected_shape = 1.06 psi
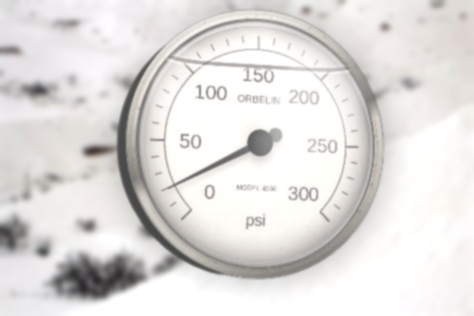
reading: 20 psi
